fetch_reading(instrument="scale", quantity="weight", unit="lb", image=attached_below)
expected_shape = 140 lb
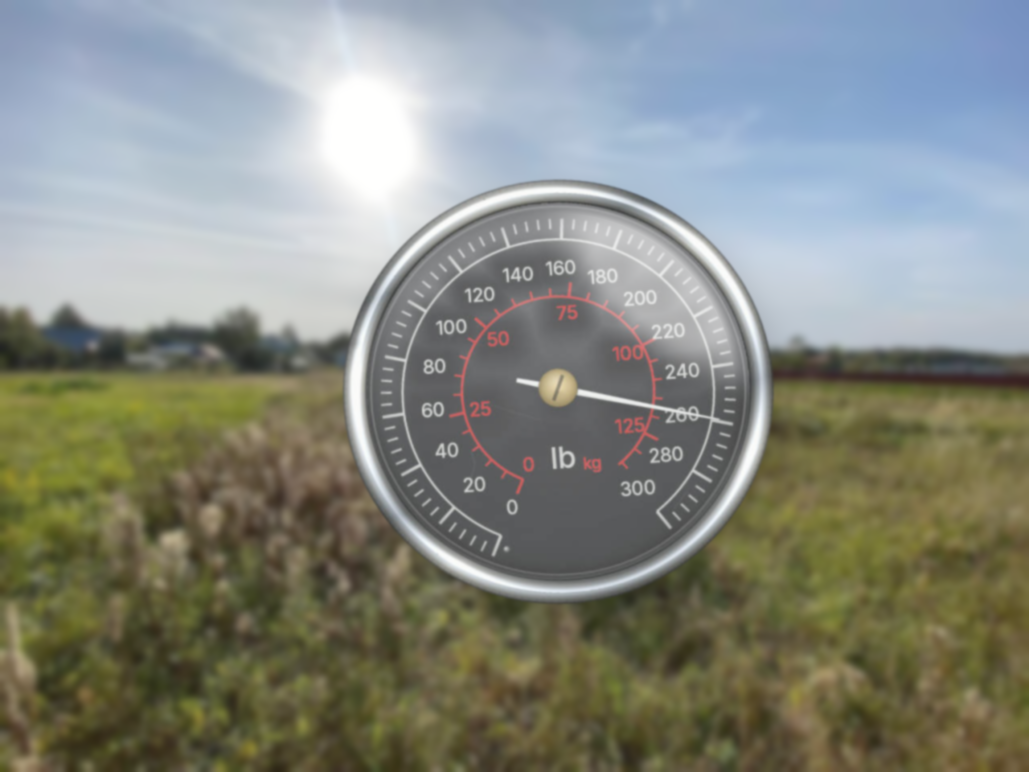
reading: 260 lb
